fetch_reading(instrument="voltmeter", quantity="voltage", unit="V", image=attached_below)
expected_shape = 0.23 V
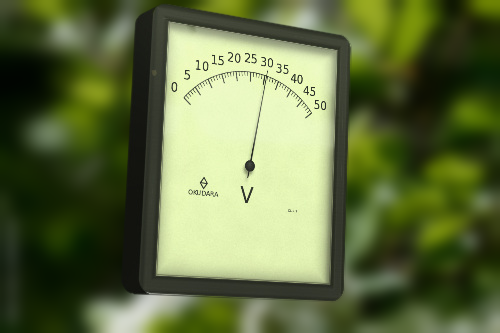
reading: 30 V
